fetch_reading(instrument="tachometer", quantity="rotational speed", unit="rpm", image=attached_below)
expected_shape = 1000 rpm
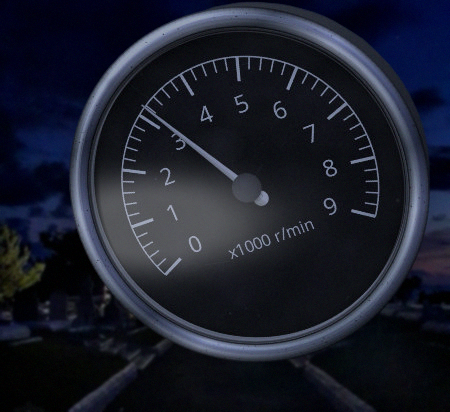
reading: 3200 rpm
